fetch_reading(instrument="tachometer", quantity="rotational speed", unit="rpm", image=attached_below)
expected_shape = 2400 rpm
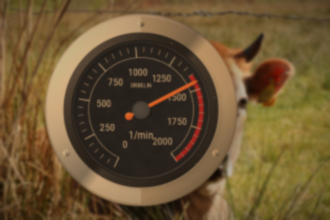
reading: 1450 rpm
